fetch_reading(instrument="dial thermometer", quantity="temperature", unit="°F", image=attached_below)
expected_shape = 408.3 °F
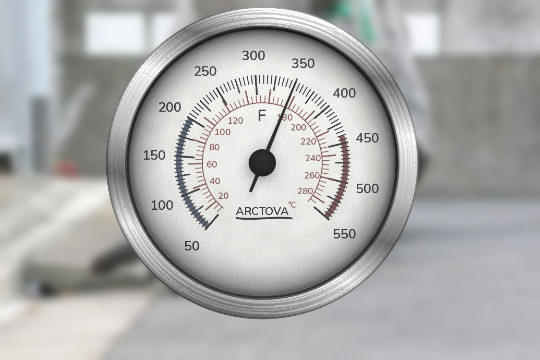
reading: 350 °F
